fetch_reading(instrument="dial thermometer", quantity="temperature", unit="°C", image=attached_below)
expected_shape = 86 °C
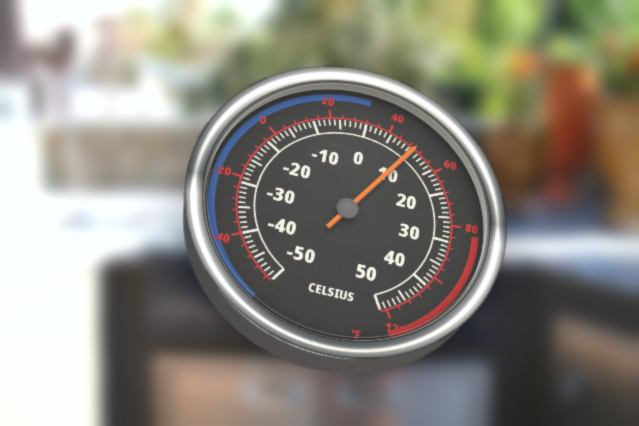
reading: 10 °C
